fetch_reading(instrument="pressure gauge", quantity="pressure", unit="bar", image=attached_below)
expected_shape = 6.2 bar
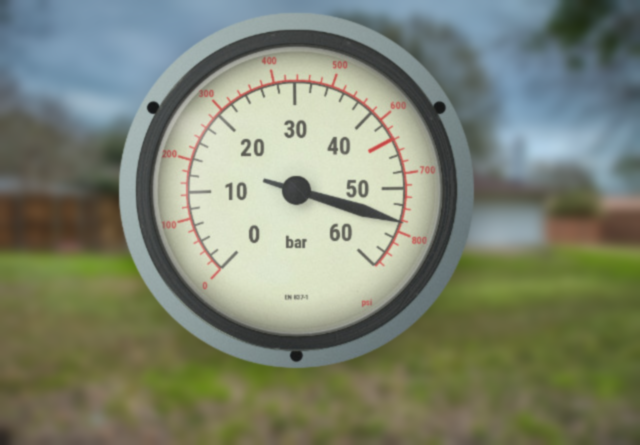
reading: 54 bar
